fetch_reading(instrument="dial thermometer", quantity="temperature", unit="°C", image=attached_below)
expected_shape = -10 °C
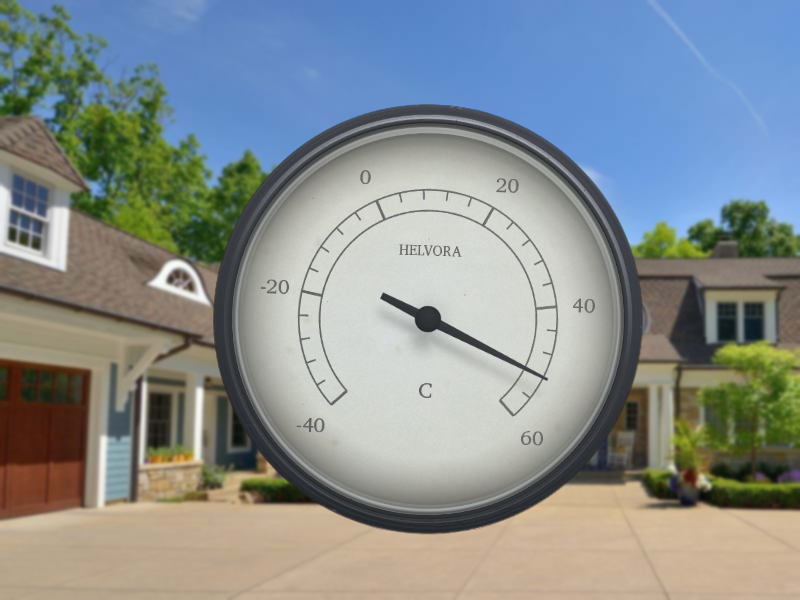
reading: 52 °C
